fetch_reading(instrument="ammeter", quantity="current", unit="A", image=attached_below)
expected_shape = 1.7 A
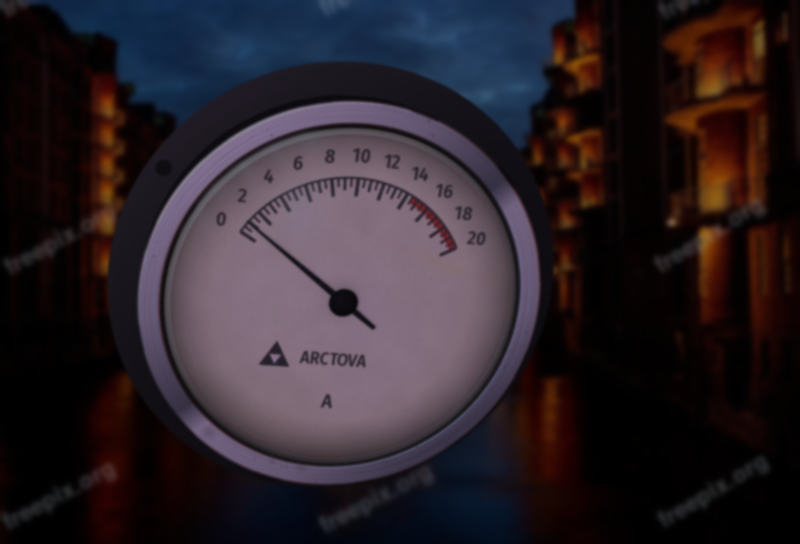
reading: 1 A
